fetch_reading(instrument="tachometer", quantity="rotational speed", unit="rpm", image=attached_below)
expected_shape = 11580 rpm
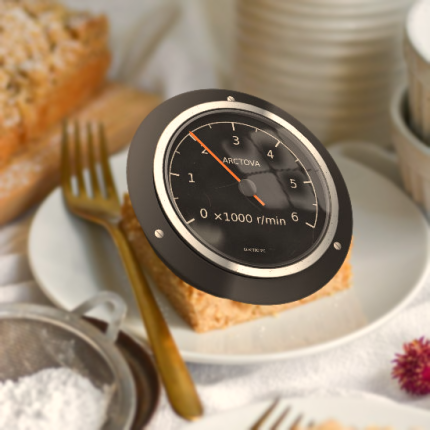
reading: 2000 rpm
